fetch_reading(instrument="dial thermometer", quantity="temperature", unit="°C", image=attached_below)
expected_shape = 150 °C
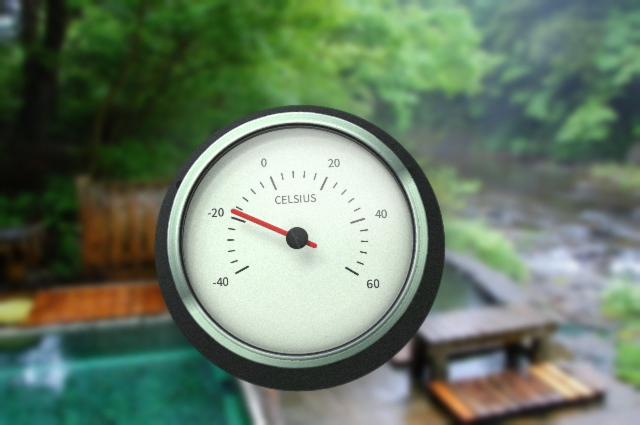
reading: -18 °C
